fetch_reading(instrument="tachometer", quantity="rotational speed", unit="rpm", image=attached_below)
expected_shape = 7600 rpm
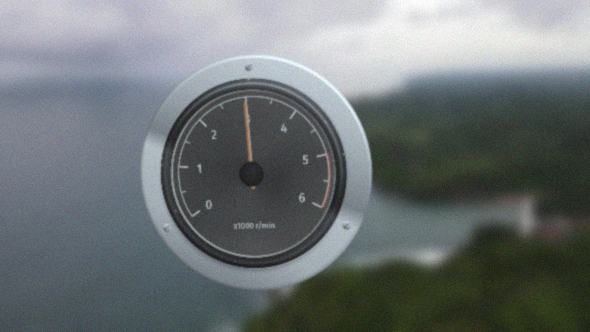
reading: 3000 rpm
